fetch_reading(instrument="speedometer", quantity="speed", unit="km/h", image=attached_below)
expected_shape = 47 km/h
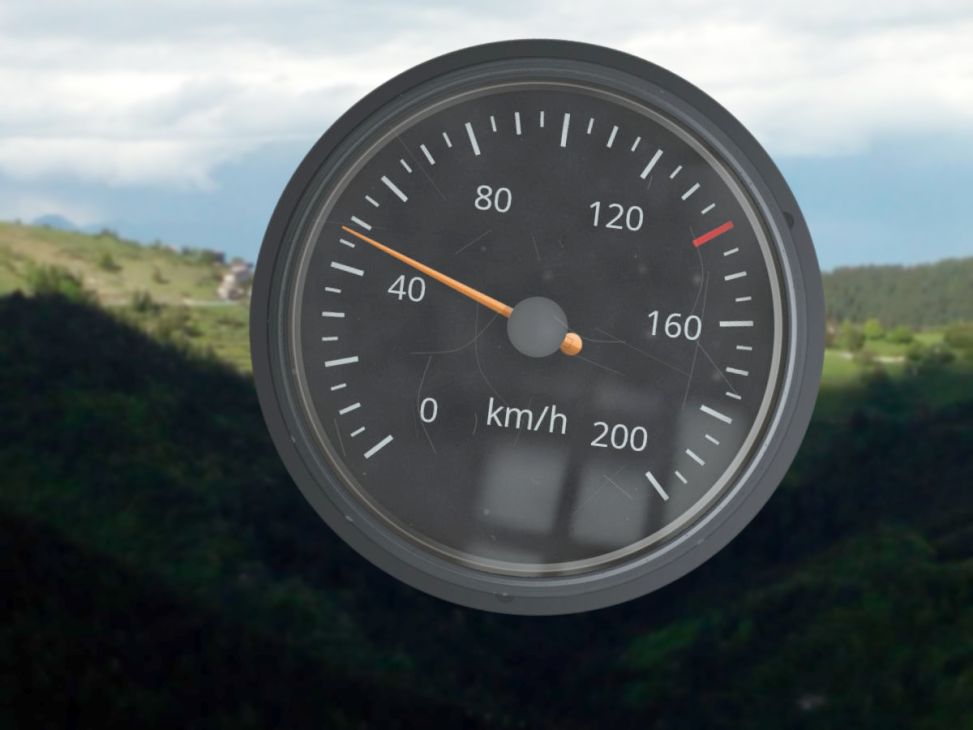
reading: 47.5 km/h
